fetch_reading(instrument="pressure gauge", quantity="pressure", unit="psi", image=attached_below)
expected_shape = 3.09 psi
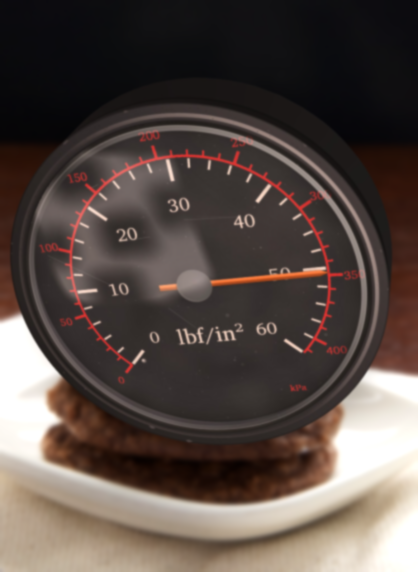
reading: 50 psi
